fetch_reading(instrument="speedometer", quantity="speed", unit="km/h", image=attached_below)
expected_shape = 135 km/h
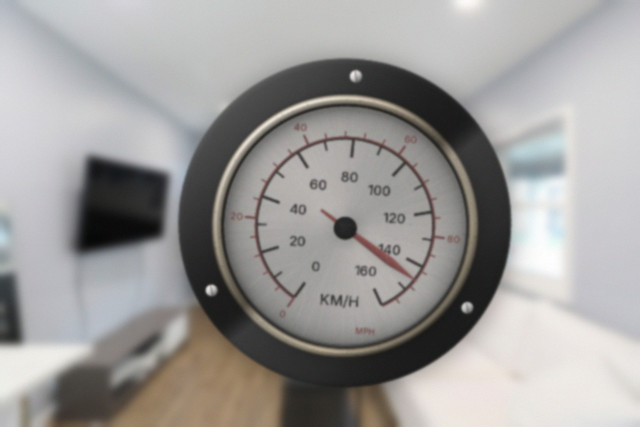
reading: 145 km/h
